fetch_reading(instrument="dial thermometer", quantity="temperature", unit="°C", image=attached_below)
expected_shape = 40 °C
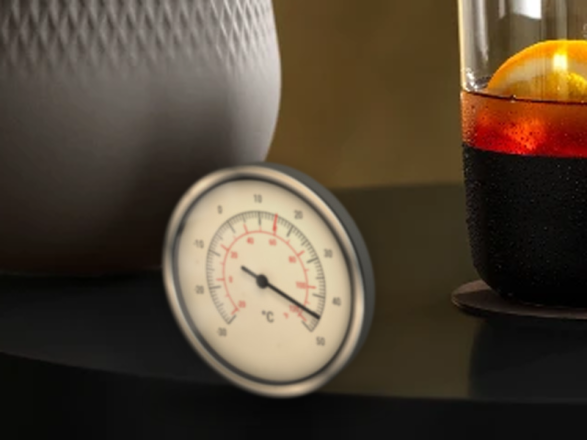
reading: 45 °C
